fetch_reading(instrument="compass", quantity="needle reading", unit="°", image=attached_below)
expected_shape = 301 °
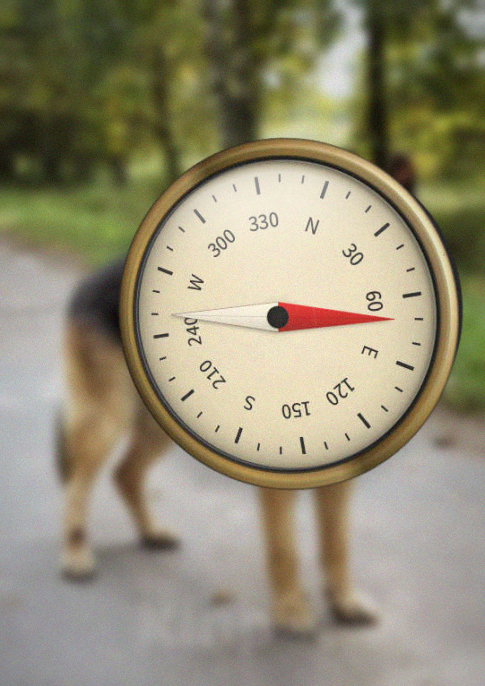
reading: 70 °
